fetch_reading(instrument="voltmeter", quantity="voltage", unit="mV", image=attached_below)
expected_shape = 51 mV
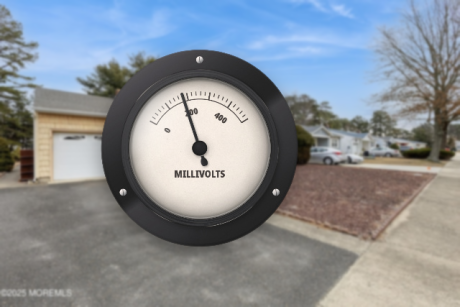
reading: 180 mV
